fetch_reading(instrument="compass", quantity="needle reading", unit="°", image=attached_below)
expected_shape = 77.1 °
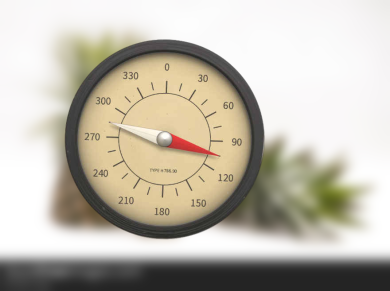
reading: 105 °
